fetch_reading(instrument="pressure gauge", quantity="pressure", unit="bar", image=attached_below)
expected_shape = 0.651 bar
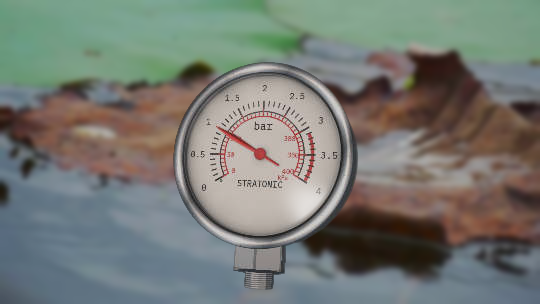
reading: 1 bar
